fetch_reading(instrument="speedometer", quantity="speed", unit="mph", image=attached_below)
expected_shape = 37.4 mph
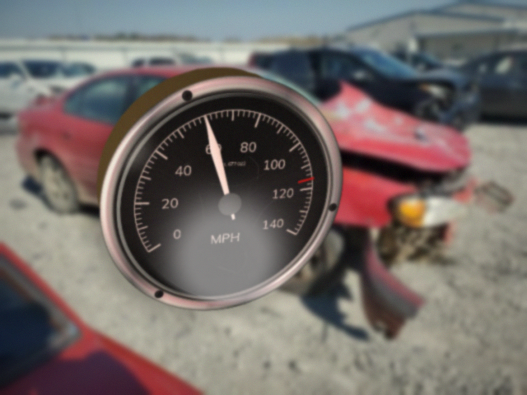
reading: 60 mph
